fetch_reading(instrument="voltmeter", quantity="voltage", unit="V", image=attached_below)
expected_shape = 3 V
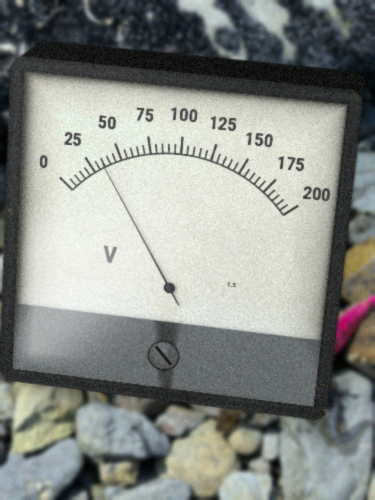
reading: 35 V
